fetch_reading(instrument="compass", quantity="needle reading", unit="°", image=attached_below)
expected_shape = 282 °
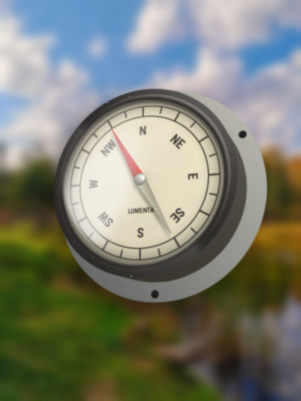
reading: 330 °
